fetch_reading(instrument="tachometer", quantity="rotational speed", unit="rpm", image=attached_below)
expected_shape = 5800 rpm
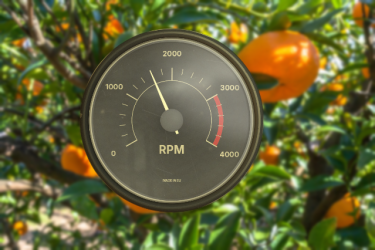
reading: 1600 rpm
